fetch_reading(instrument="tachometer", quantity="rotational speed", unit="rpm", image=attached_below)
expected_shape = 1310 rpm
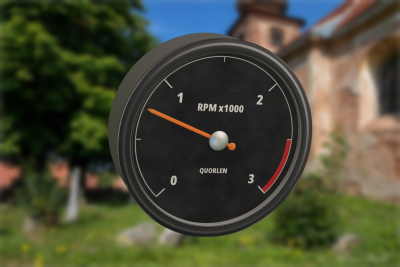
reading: 750 rpm
